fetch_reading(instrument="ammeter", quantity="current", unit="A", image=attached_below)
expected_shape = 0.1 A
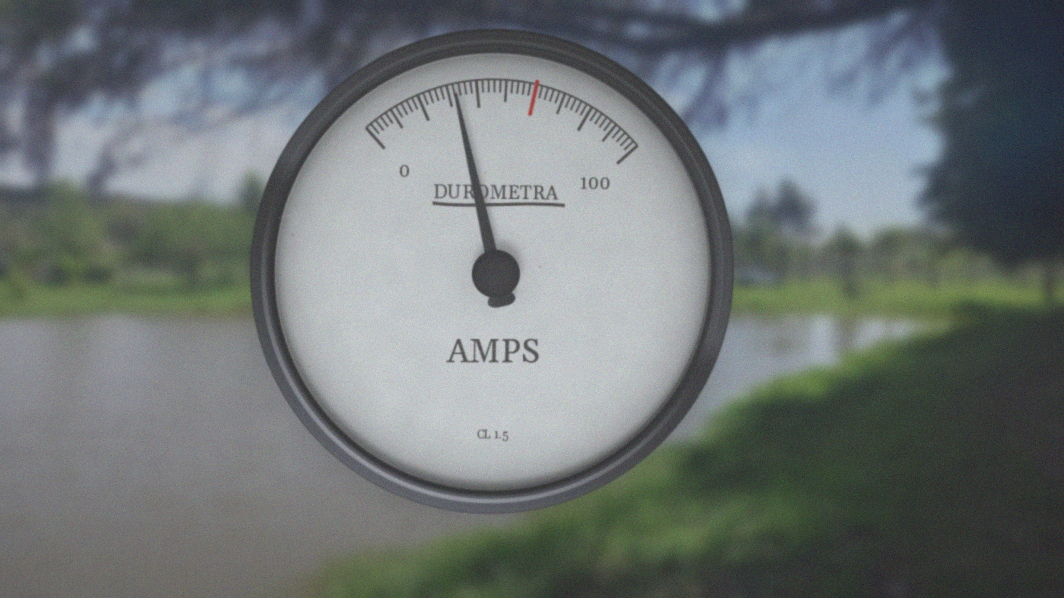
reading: 32 A
